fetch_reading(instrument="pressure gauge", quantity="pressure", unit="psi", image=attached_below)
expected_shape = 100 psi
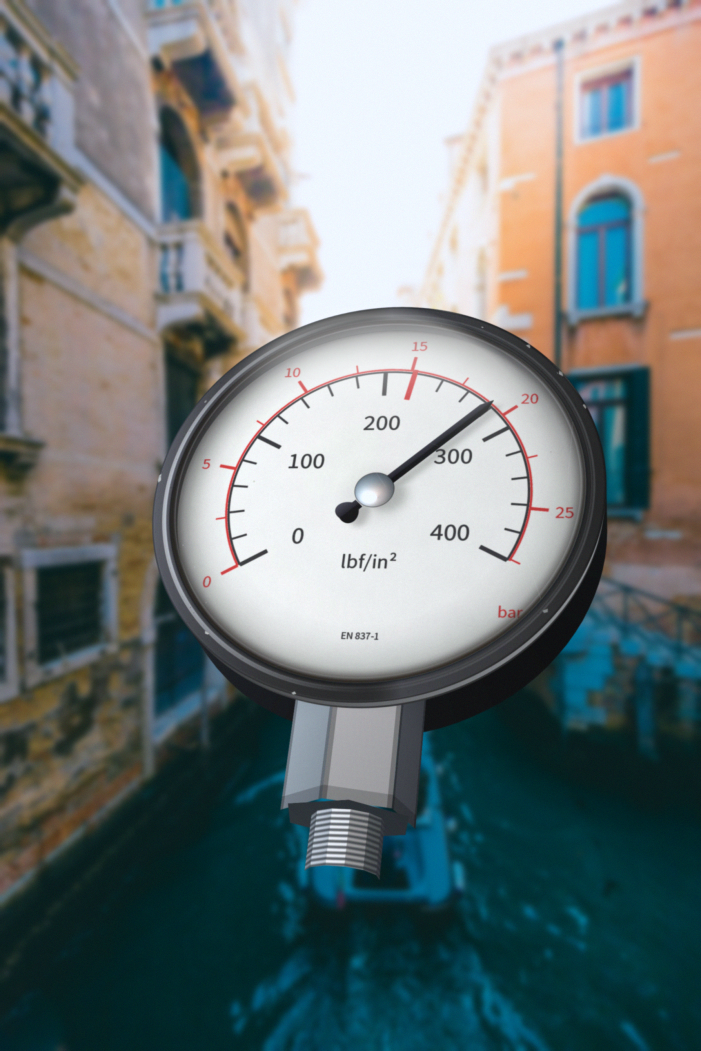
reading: 280 psi
